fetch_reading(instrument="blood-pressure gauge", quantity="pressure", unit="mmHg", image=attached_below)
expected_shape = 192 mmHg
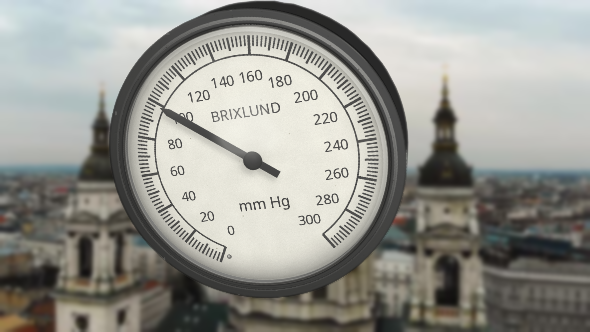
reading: 100 mmHg
